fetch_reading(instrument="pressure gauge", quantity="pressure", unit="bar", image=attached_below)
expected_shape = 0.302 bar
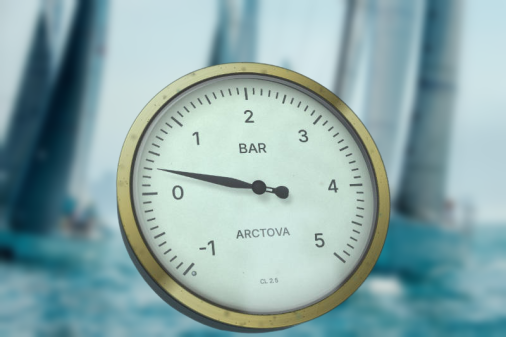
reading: 0.3 bar
